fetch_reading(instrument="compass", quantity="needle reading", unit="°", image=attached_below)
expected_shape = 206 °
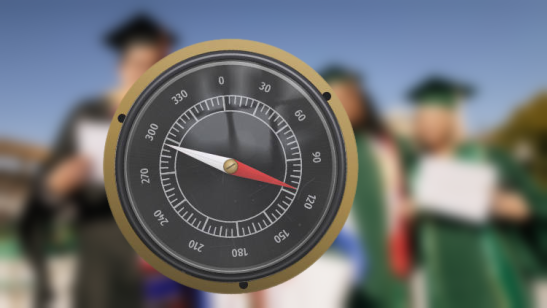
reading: 115 °
